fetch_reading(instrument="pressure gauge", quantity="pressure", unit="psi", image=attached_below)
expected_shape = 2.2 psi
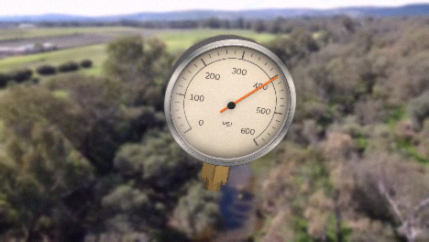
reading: 400 psi
